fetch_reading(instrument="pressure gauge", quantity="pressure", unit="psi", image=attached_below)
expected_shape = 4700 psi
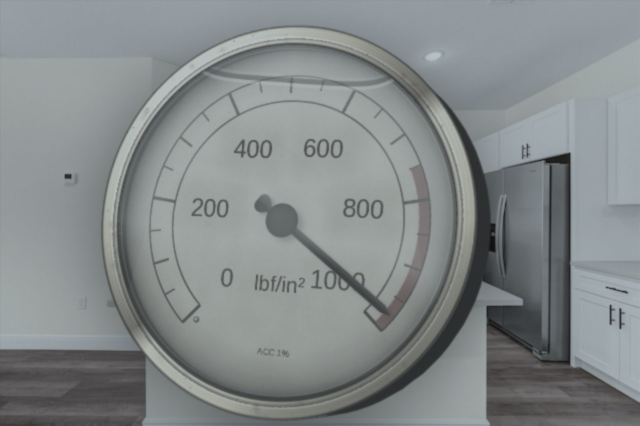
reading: 975 psi
